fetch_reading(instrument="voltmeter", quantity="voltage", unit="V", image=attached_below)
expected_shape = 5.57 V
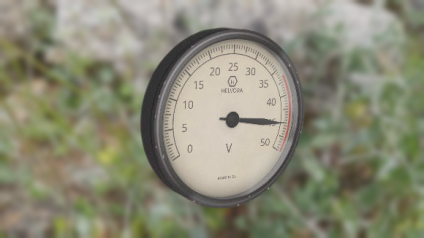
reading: 45 V
